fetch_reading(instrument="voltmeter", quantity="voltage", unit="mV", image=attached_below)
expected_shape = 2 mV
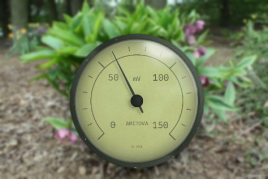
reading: 60 mV
